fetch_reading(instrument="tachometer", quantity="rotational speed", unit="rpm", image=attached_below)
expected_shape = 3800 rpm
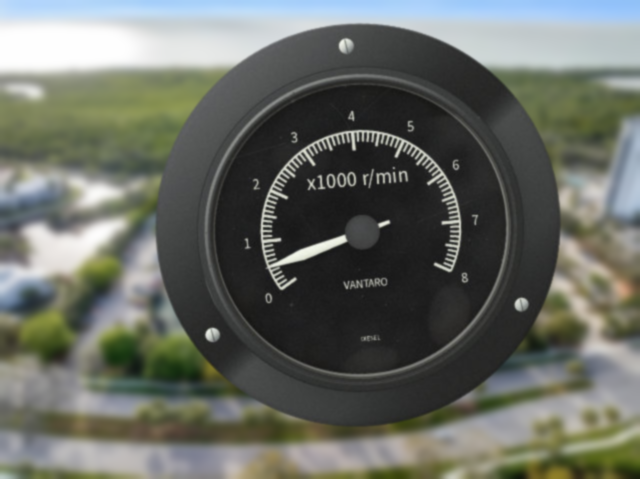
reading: 500 rpm
